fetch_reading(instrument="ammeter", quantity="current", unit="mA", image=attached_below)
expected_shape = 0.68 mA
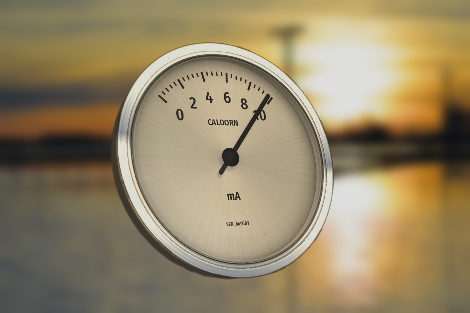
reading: 9.6 mA
